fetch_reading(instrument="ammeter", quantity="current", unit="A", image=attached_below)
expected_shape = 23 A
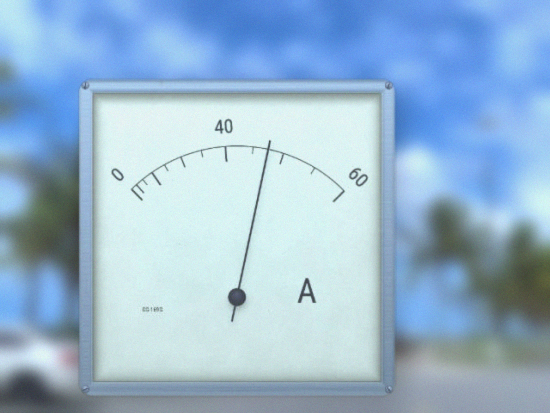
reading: 47.5 A
